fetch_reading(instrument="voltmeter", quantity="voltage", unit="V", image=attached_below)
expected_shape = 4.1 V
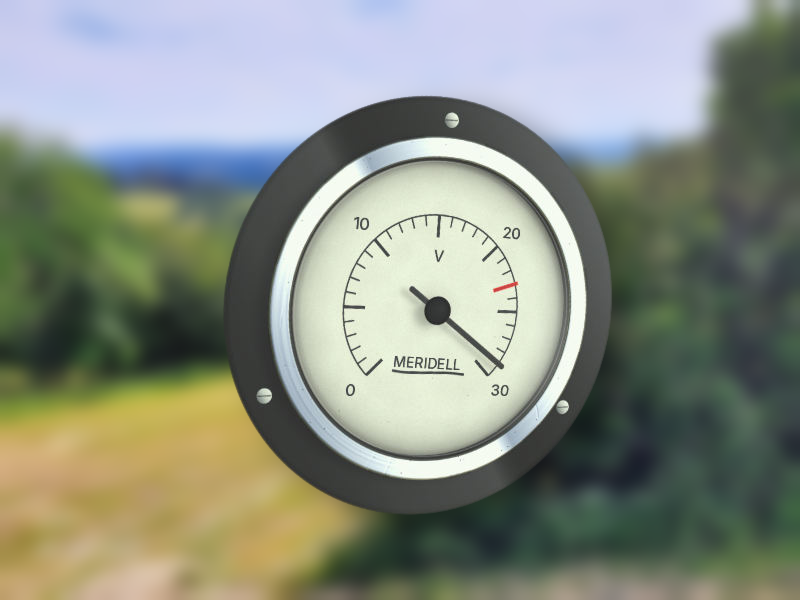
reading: 29 V
